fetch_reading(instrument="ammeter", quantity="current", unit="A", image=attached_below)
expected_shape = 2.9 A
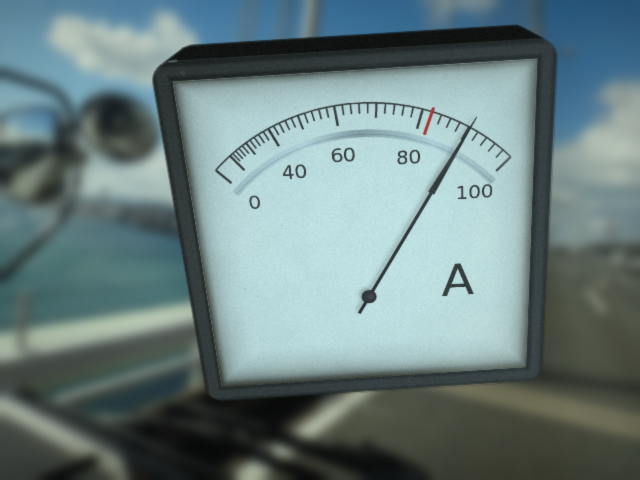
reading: 90 A
